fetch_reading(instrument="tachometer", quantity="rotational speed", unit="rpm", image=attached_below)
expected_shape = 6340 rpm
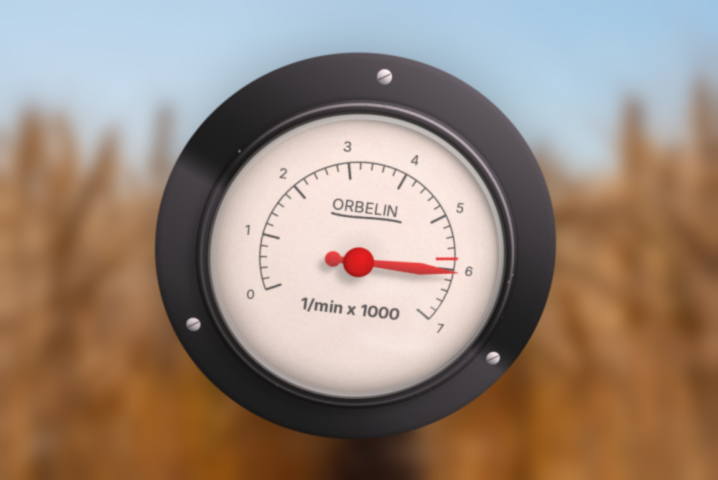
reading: 6000 rpm
